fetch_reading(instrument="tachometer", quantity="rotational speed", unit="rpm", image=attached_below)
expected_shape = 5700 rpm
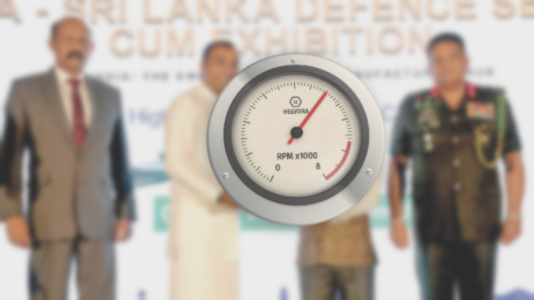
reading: 5000 rpm
